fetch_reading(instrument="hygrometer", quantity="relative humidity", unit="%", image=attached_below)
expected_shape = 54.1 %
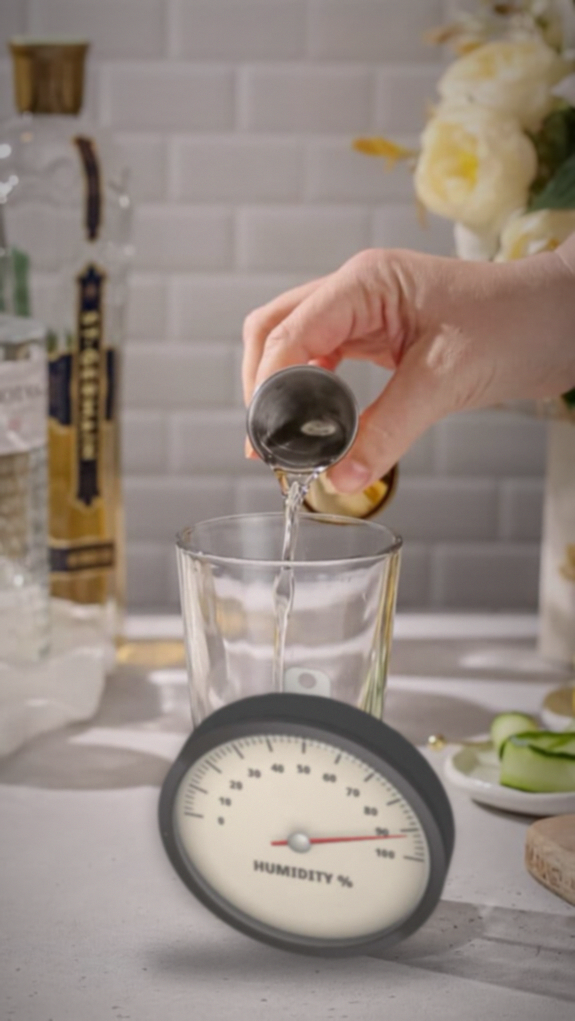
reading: 90 %
